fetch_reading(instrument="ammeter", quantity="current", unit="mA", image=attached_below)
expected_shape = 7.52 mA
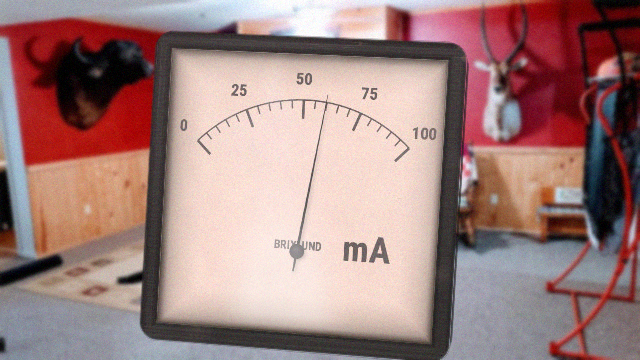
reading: 60 mA
